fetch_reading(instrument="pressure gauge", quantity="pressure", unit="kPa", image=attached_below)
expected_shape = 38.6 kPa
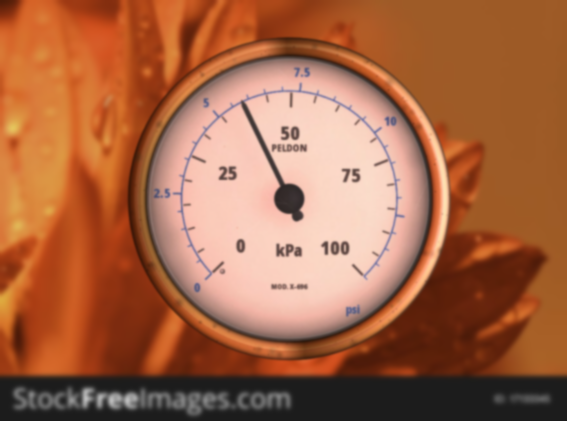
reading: 40 kPa
